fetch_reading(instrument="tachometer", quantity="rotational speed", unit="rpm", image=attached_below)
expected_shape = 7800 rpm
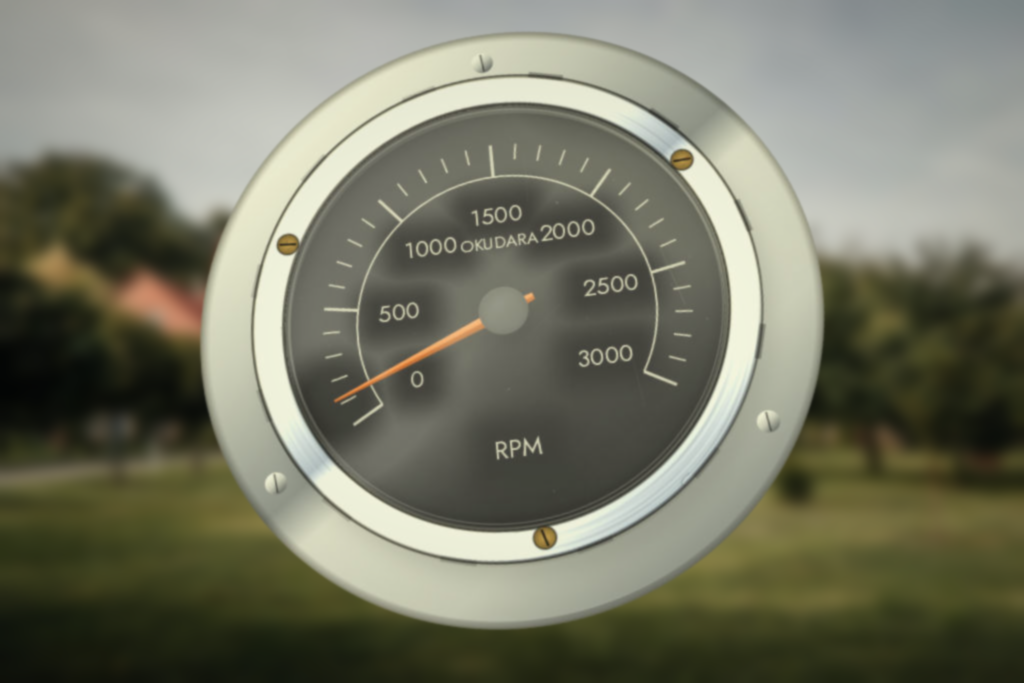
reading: 100 rpm
